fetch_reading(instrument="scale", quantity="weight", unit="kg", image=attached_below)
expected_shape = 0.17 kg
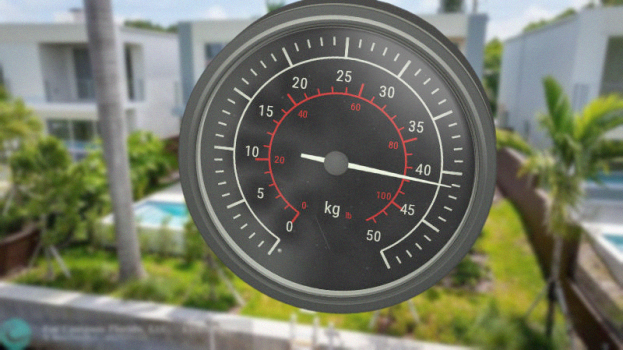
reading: 41 kg
